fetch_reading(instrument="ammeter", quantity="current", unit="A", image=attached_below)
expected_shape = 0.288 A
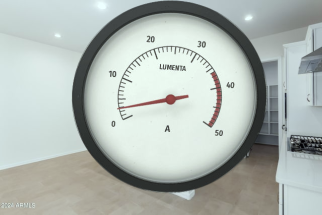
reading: 3 A
